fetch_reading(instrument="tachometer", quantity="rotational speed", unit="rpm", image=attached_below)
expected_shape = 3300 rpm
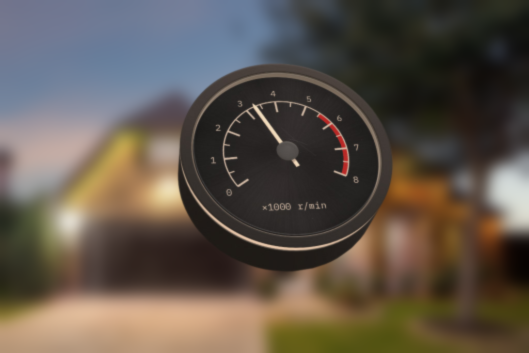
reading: 3250 rpm
